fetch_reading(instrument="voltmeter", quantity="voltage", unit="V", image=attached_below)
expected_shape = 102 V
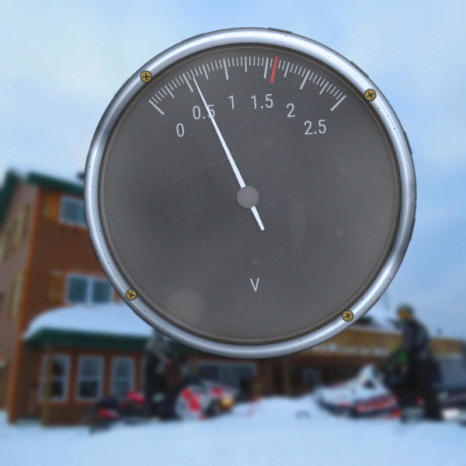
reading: 0.6 V
